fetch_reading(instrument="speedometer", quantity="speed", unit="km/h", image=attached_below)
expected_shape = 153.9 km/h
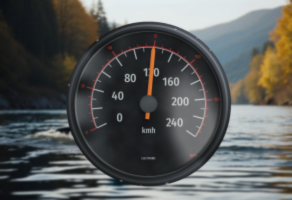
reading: 120 km/h
